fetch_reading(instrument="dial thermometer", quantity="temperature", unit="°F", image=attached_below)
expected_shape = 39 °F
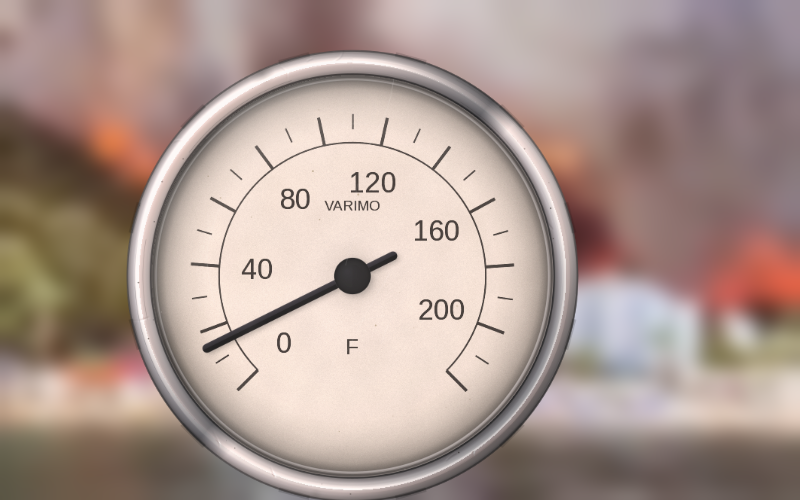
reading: 15 °F
